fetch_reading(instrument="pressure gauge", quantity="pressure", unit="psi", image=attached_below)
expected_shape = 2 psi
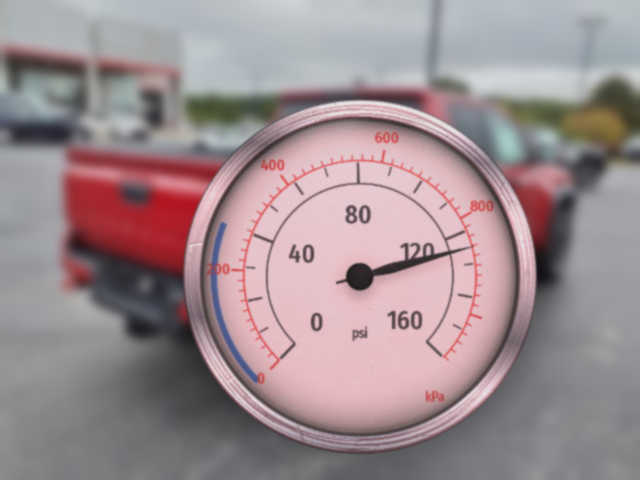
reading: 125 psi
